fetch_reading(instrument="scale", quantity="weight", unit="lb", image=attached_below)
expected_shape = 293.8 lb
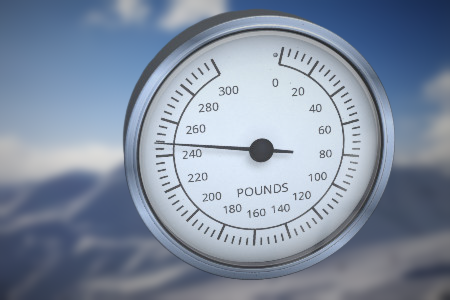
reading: 248 lb
